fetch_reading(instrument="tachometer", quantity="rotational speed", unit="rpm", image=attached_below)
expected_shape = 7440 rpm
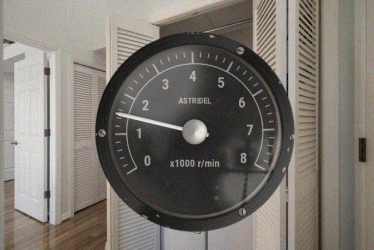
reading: 1500 rpm
